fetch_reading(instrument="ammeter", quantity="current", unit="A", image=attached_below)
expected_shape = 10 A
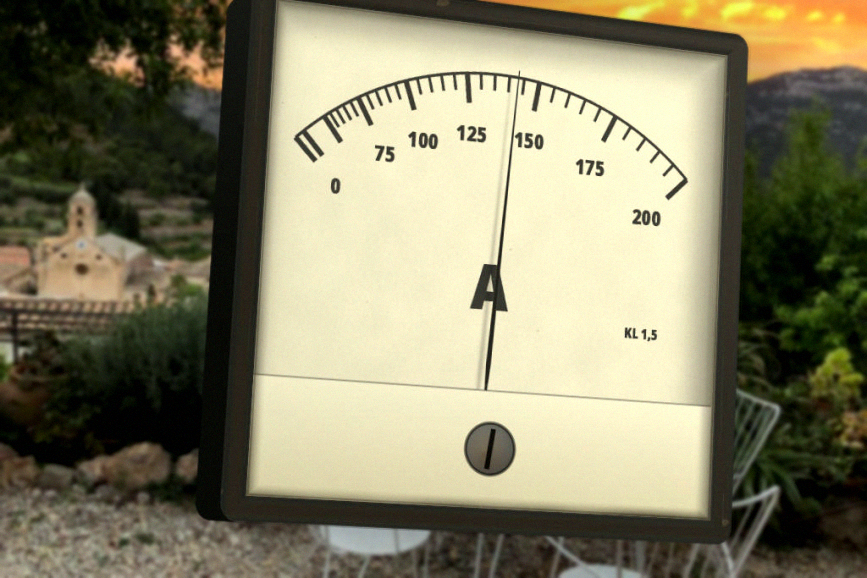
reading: 142.5 A
